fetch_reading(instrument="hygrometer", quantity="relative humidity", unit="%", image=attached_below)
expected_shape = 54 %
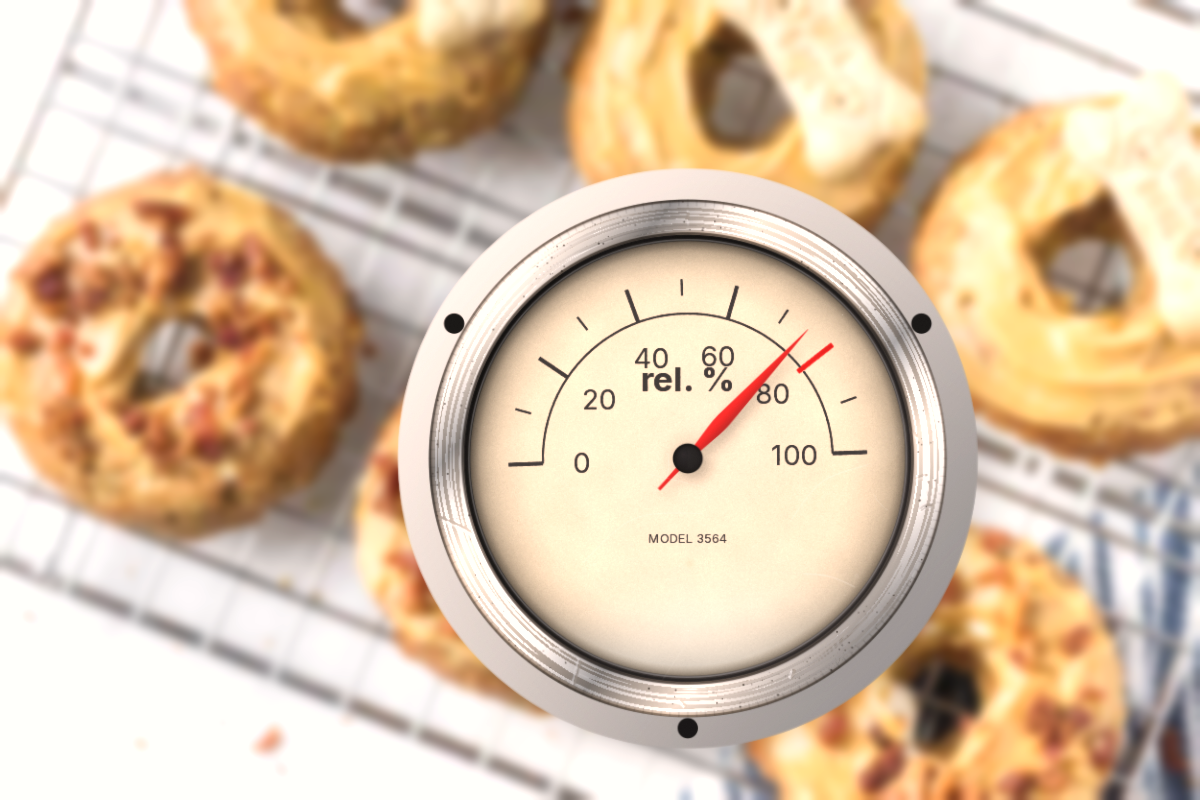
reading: 75 %
